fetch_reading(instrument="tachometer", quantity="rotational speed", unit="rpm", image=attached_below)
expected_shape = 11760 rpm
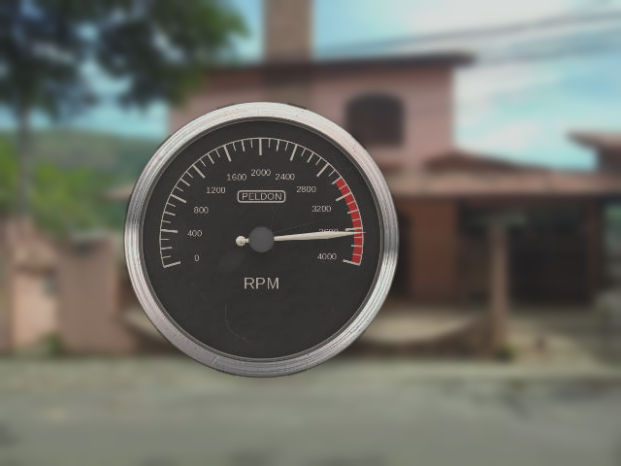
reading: 3650 rpm
